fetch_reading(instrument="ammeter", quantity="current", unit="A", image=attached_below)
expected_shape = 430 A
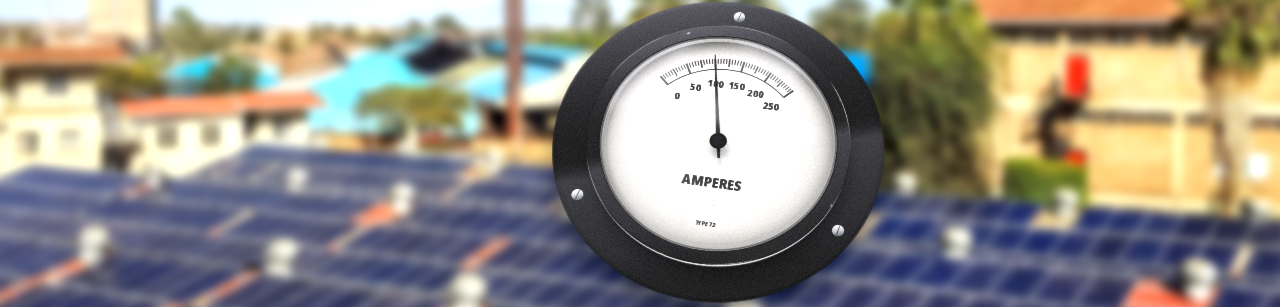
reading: 100 A
